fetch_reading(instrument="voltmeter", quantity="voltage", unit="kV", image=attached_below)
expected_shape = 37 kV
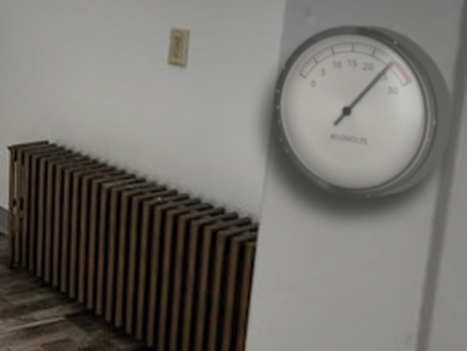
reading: 25 kV
